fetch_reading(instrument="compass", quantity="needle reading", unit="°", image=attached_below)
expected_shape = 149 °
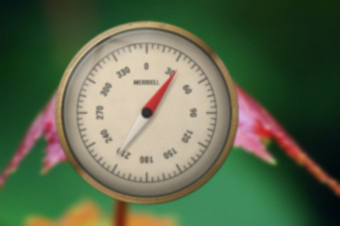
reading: 35 °
